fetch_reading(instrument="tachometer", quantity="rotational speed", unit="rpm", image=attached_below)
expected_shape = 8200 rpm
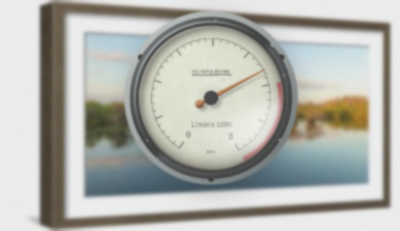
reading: 5600 rpm
